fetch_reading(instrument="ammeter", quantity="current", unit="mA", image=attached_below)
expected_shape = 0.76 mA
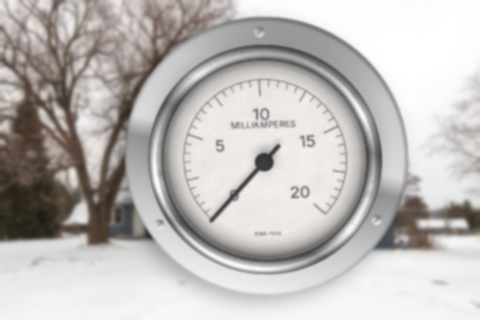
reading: 0 mA
